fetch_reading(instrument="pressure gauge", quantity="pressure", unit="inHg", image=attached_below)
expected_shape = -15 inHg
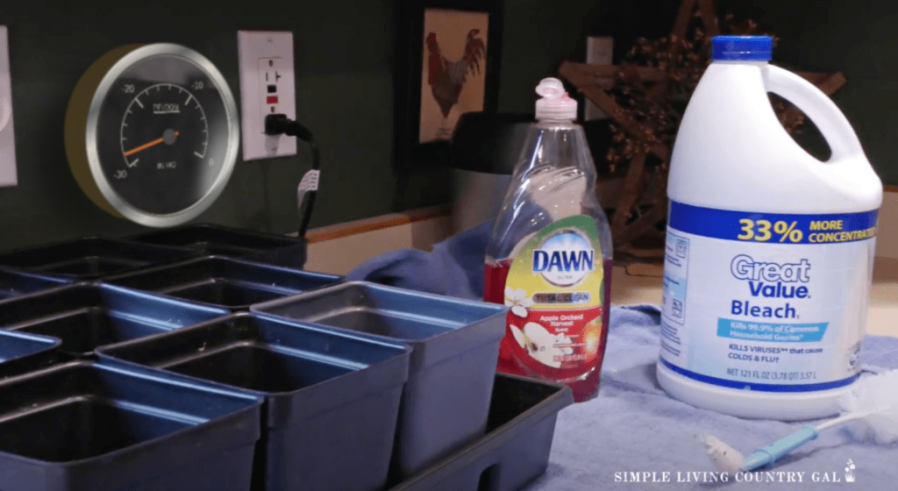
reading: -28 inHg
